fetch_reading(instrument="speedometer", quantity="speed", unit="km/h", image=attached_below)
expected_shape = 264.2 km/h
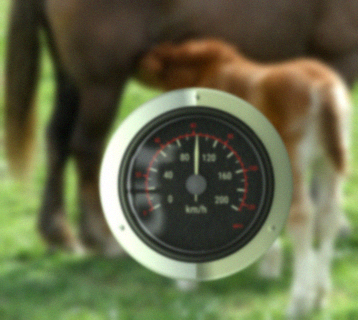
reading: 100 km/h
